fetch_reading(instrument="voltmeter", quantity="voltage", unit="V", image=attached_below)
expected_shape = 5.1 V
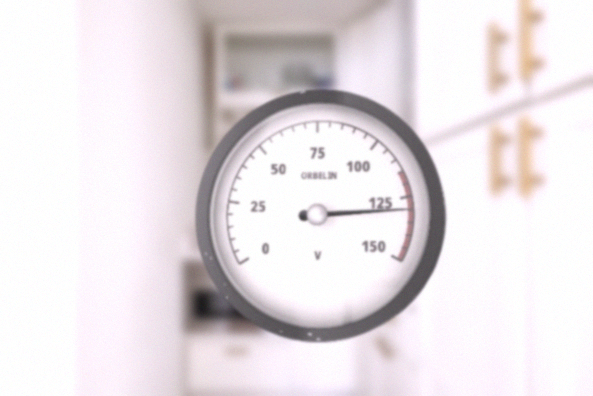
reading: 130 V
